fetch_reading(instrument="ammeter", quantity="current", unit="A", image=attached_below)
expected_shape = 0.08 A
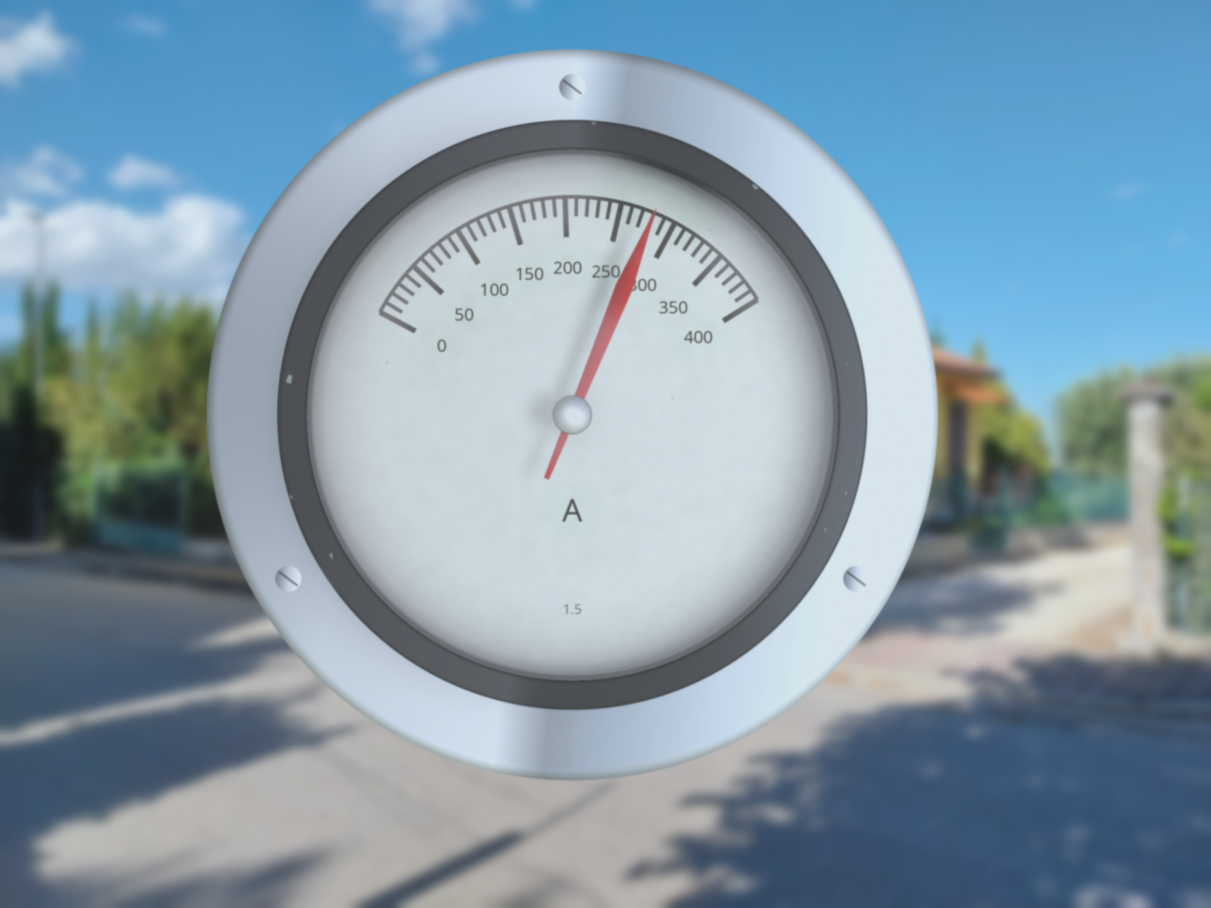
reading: 280 A
